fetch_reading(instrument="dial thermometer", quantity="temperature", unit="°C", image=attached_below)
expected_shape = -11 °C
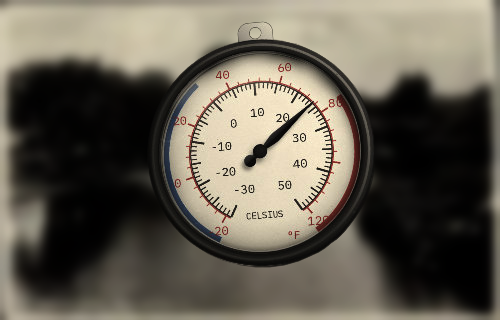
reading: 24 °C
